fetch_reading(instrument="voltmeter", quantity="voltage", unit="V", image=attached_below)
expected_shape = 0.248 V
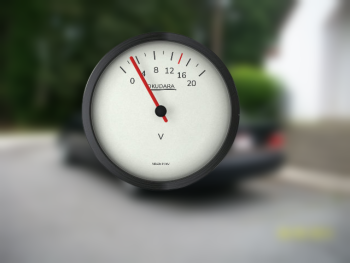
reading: 3 V
